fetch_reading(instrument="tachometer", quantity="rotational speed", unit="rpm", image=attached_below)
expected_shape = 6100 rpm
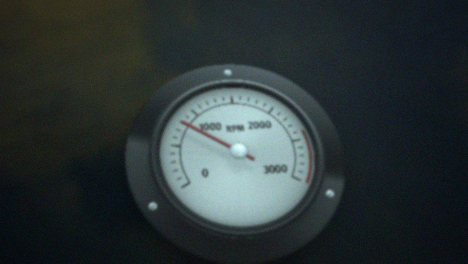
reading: 800 rpm
